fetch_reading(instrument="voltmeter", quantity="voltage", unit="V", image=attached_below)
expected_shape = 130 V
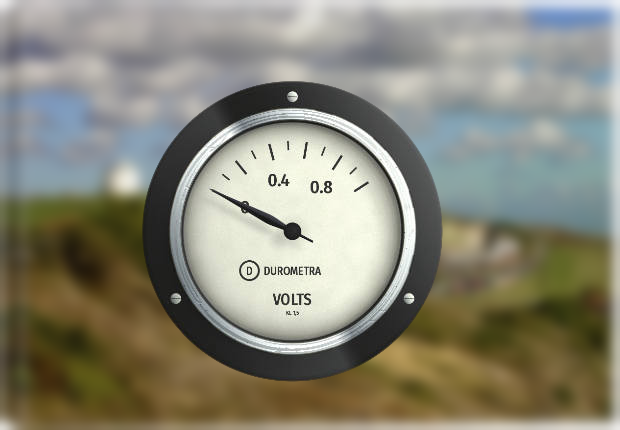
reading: 0 V
